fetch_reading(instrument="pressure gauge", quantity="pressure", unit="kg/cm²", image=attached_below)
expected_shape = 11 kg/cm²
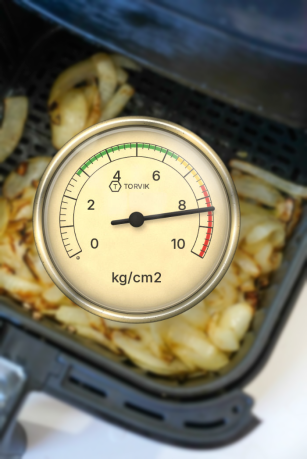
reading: 8.4 kg/cm²
